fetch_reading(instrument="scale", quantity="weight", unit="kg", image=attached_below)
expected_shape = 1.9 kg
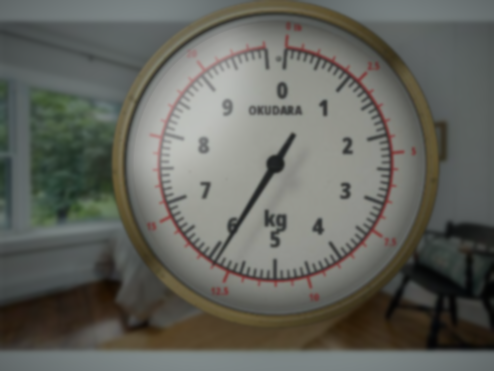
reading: 5.9 kg
